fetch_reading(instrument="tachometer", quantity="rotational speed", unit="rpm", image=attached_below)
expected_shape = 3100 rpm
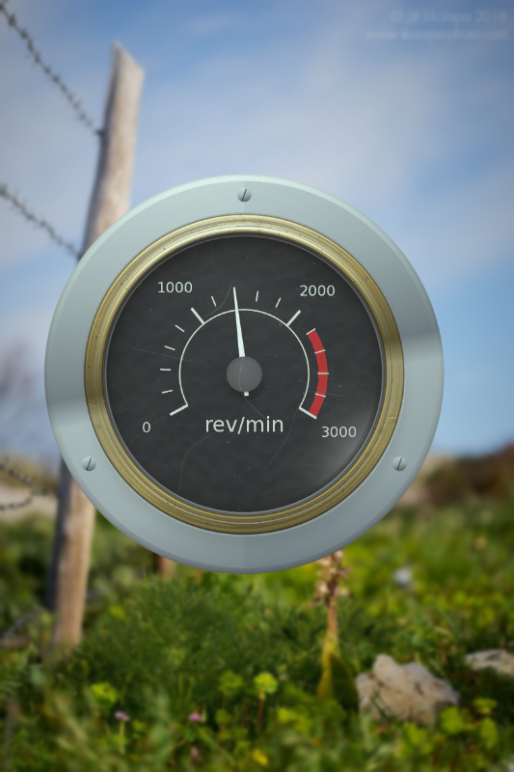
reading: 1400 rpm
